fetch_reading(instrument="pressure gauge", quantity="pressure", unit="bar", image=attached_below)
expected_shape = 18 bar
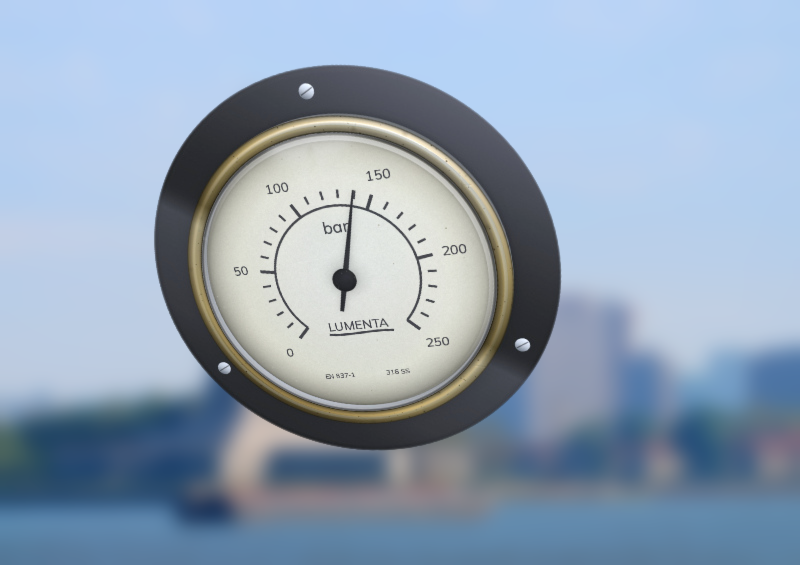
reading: 140 bar
